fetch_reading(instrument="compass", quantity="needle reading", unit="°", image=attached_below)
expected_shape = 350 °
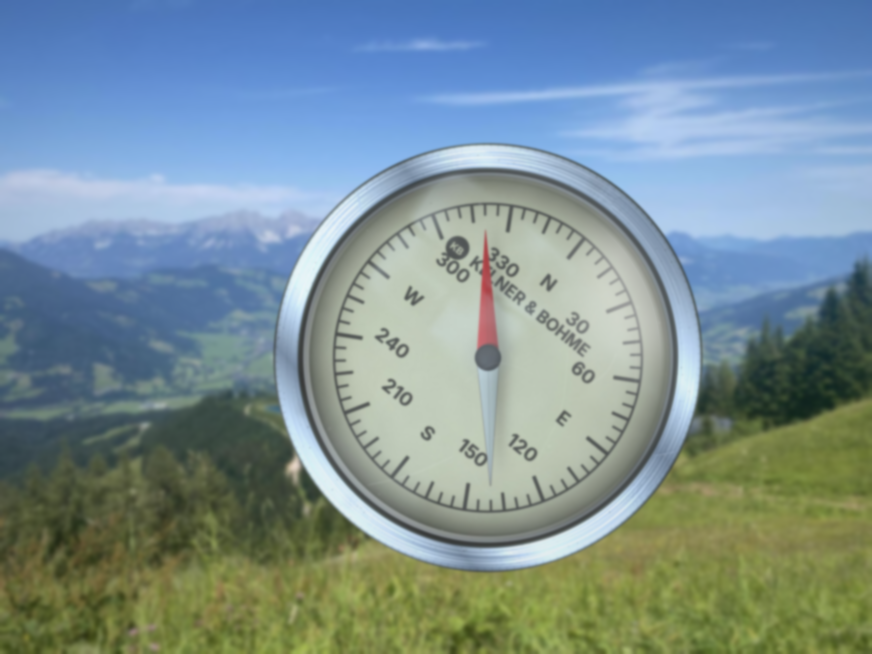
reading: 320 °
